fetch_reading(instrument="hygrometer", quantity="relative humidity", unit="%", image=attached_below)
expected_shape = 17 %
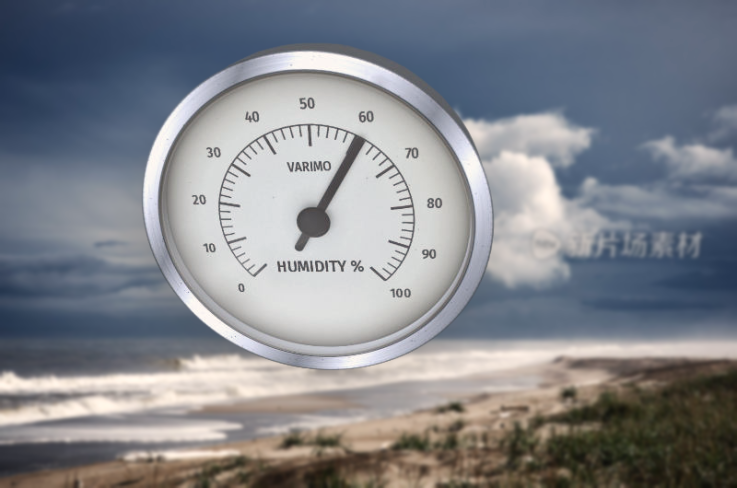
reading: 61 %
